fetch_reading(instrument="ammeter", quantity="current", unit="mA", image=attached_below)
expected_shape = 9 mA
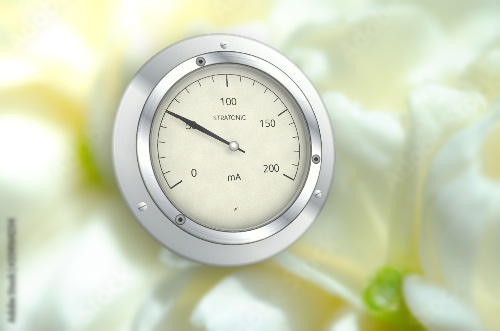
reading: 50 mA
